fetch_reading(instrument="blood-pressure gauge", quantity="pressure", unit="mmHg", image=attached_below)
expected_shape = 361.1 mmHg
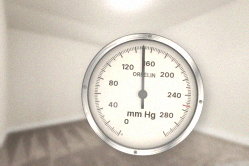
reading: 150 mmHg
